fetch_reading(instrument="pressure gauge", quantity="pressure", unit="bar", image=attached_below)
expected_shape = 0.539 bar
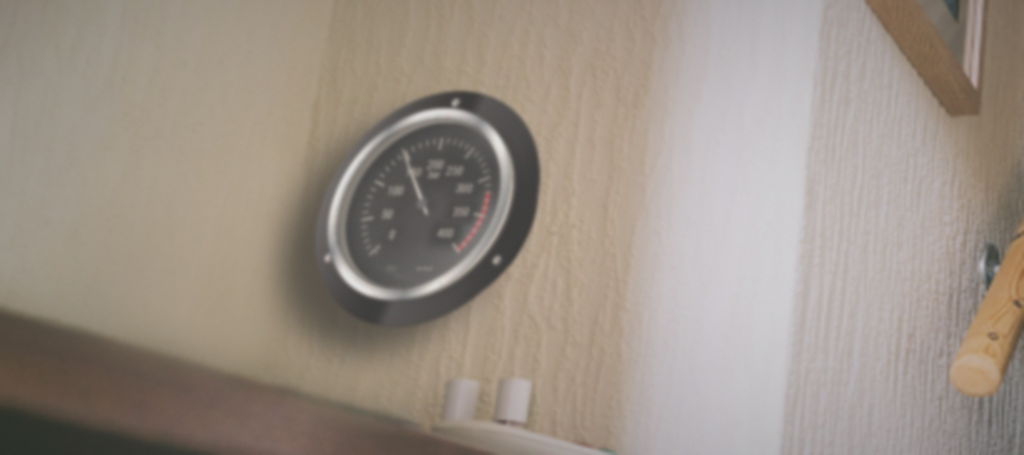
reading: 150 bar
